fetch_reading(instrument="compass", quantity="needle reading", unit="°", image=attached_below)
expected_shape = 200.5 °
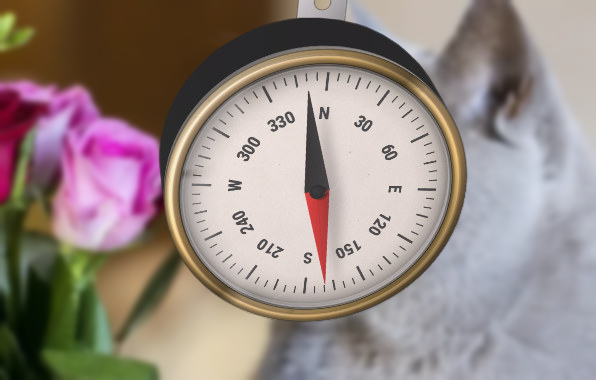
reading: 170 °
